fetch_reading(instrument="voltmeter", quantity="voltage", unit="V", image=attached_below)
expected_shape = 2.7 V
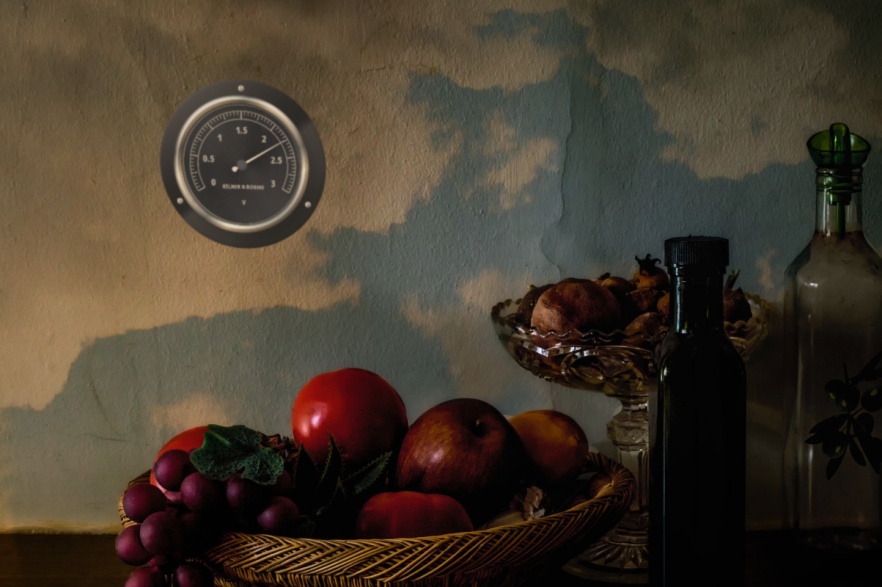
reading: 2.25 V
